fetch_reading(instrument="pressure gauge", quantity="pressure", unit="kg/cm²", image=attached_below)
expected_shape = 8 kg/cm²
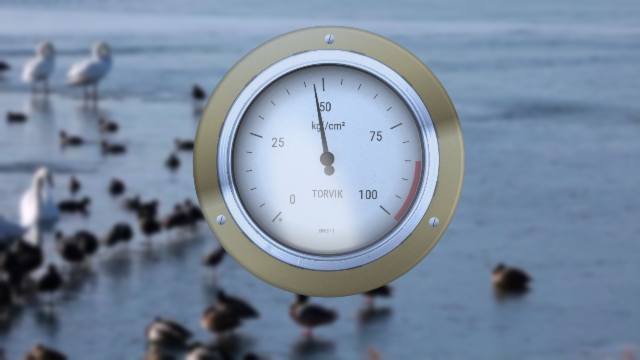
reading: 47.5 kg/cm²
